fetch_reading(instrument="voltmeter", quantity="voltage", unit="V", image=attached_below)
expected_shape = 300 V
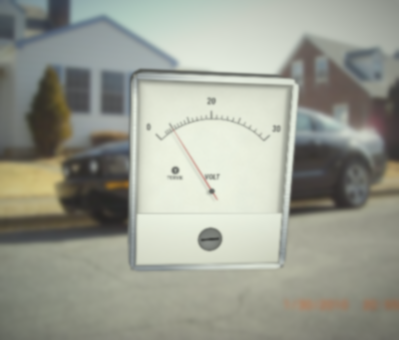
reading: 10 V
